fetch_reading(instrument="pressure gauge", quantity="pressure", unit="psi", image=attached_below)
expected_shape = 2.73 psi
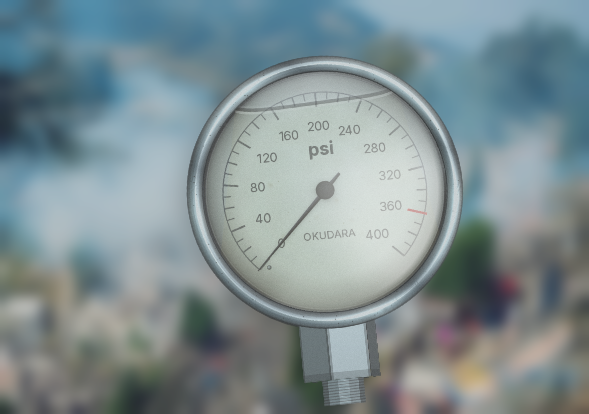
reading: 0 psi
